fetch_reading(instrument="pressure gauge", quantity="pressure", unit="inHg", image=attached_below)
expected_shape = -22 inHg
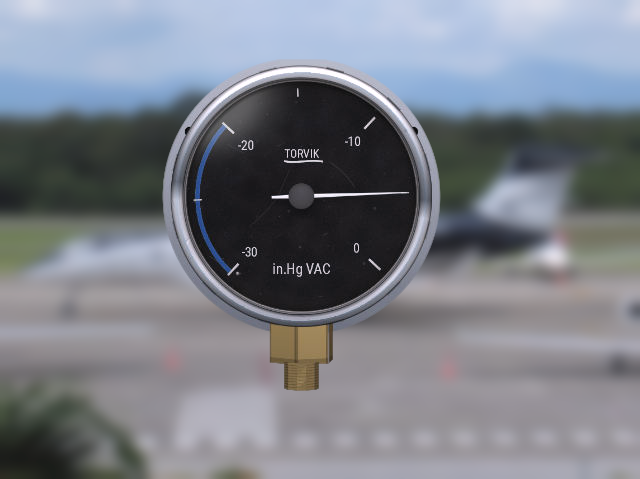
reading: -5 inHg
